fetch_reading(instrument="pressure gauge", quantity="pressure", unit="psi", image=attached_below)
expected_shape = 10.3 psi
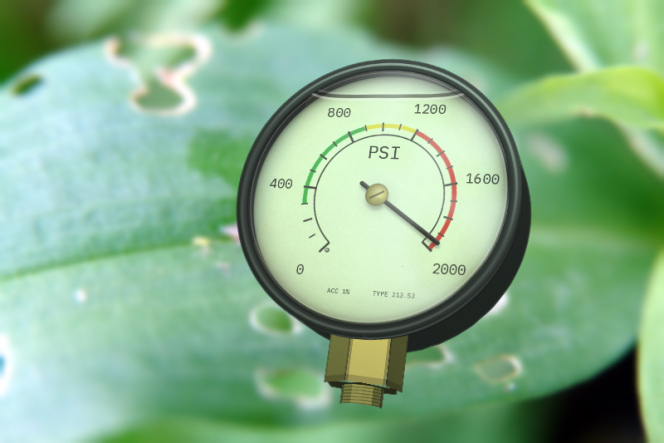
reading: 1950 psi
